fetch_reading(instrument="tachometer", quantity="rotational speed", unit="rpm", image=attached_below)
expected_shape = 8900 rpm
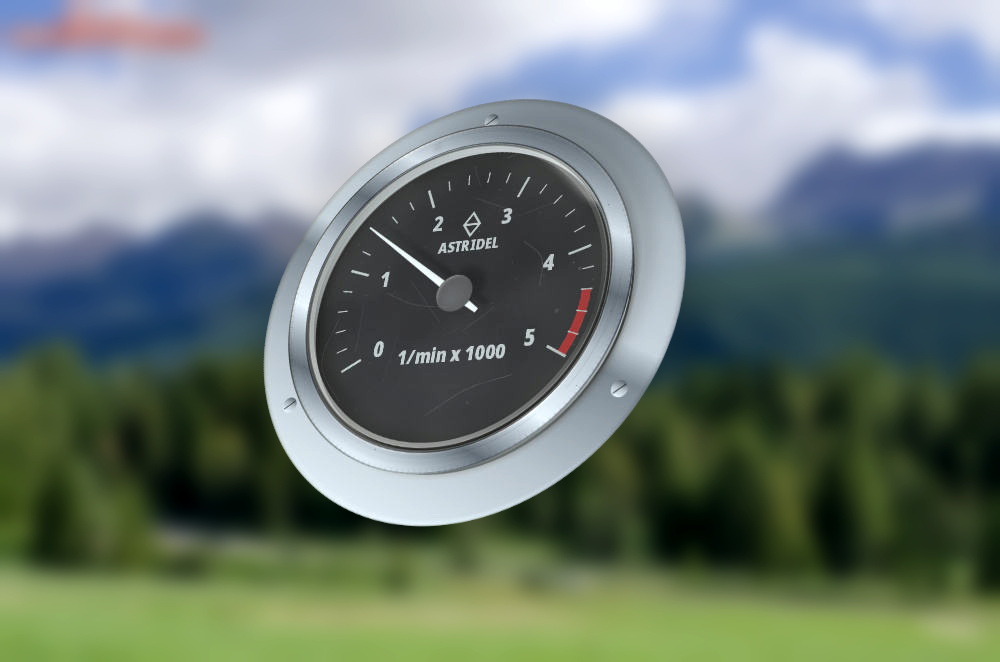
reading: 1400 rpm
